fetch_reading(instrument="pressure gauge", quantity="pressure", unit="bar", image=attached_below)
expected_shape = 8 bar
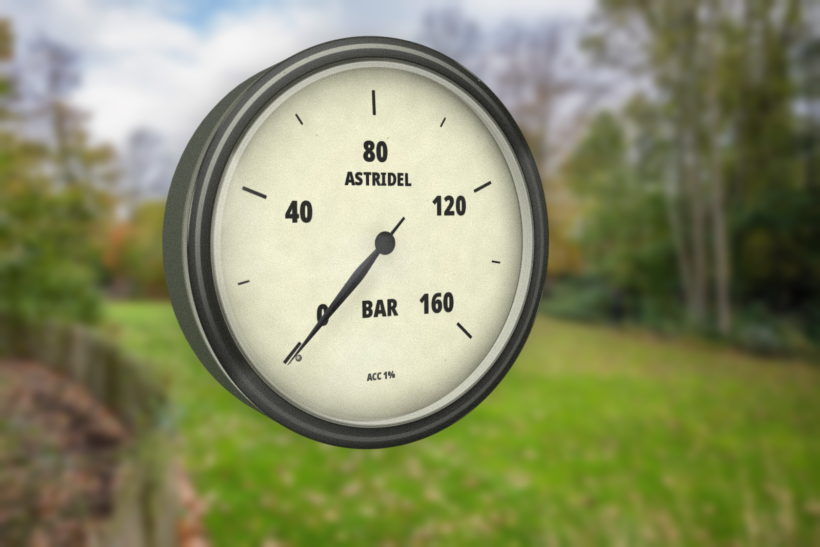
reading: 0 bar
